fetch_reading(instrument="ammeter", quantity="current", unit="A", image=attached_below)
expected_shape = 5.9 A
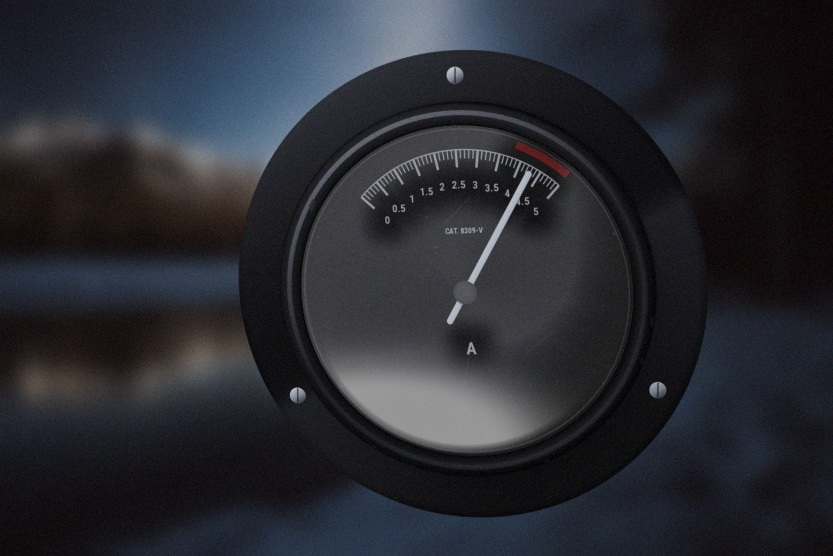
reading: 4.3 A
